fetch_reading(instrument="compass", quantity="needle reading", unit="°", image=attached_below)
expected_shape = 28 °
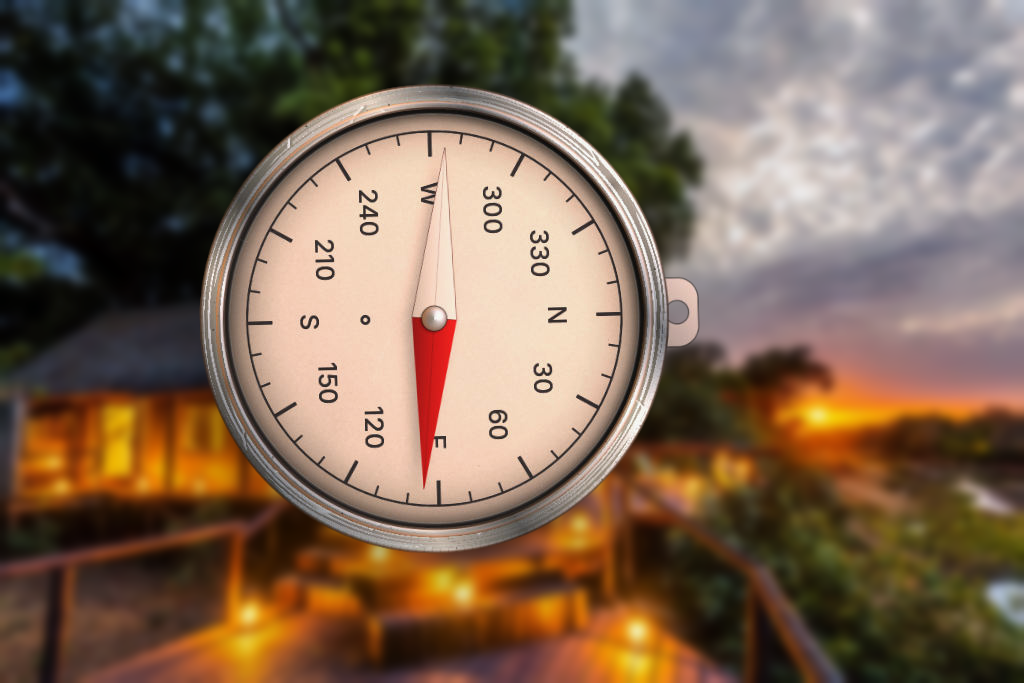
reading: 95 °
